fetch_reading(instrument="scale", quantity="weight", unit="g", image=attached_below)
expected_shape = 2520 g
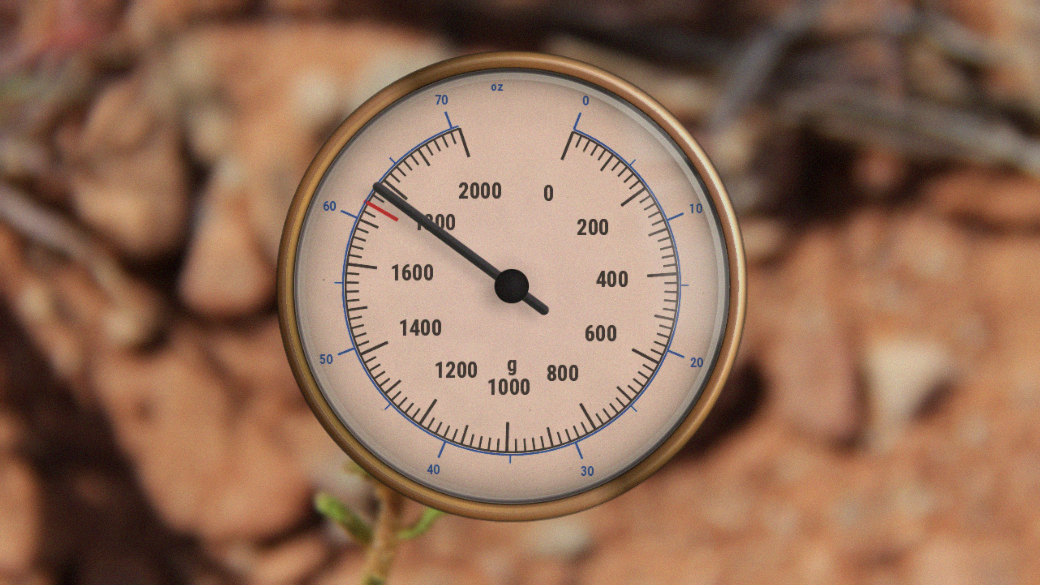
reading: 1780 g
